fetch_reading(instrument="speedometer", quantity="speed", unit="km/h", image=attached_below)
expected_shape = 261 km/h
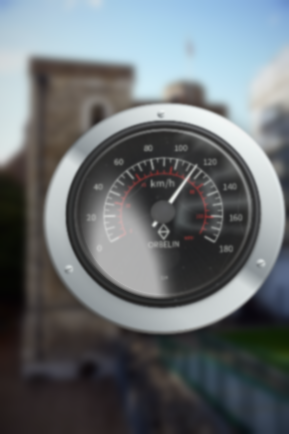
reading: 115 km/h
